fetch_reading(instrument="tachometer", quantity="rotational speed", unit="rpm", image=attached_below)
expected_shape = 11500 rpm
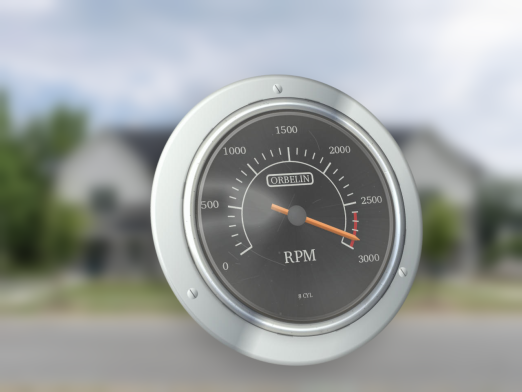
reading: 2900 rpm
